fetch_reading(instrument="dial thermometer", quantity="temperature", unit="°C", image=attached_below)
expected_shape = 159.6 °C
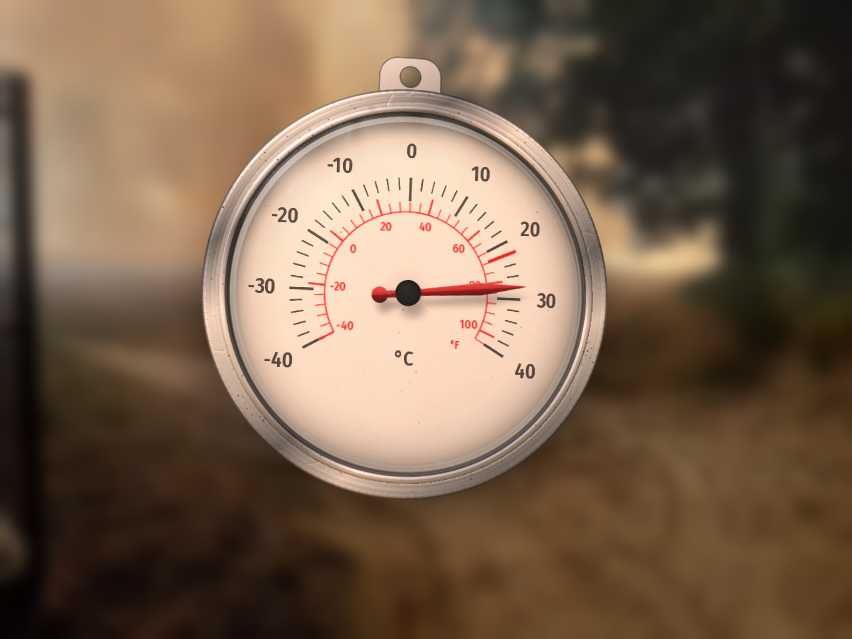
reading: 28 °C
